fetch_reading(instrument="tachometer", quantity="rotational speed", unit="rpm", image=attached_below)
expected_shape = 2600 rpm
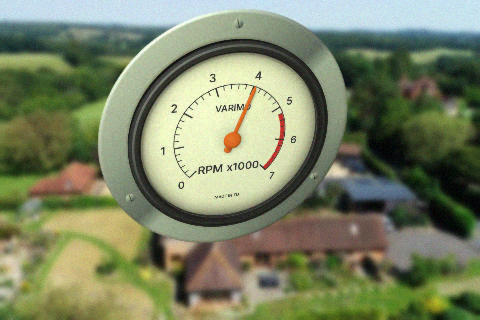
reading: 4000 rpm
